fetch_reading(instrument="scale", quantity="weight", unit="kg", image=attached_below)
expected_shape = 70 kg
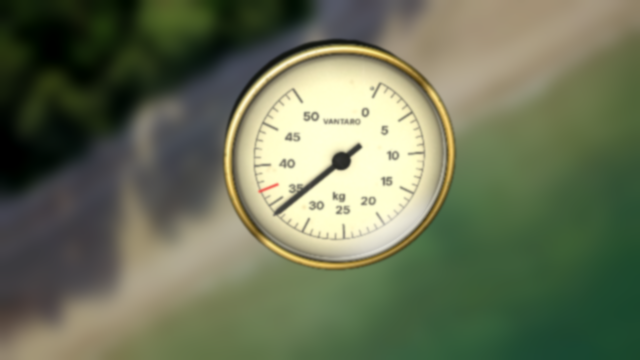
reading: 34 kg
